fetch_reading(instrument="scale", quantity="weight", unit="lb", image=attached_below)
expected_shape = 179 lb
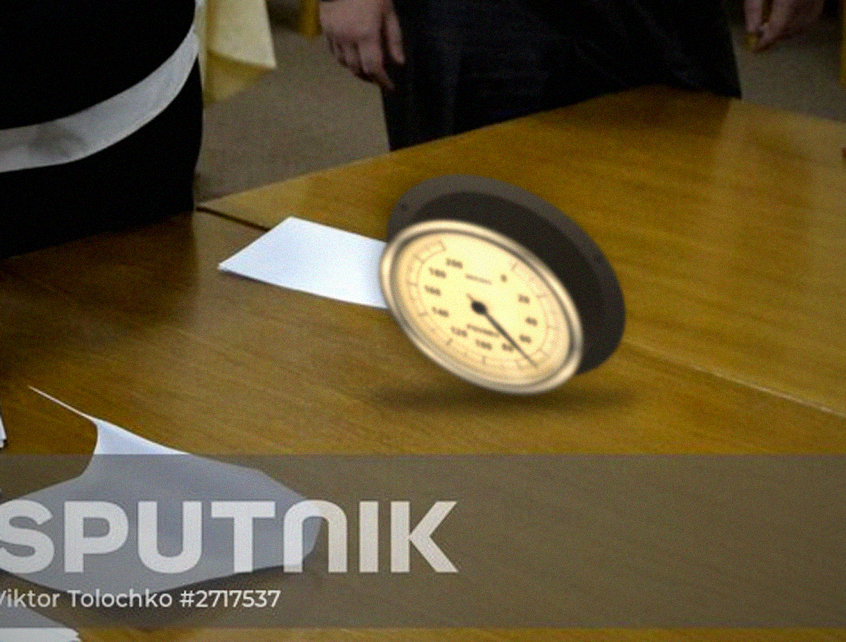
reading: 70 lb
